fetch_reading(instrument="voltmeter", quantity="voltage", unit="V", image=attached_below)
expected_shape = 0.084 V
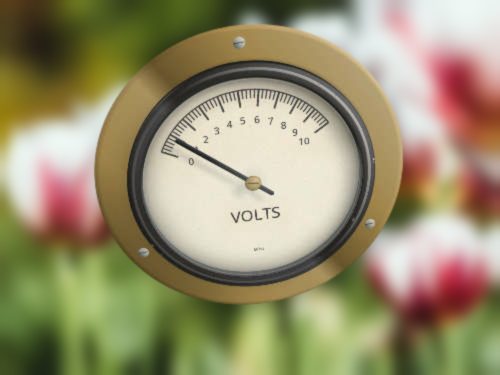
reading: 1 V
